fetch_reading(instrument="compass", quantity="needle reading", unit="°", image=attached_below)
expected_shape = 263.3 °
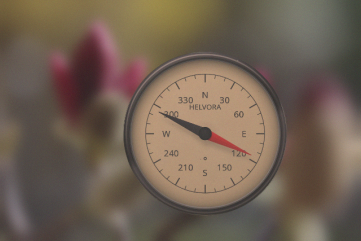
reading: 115 °
